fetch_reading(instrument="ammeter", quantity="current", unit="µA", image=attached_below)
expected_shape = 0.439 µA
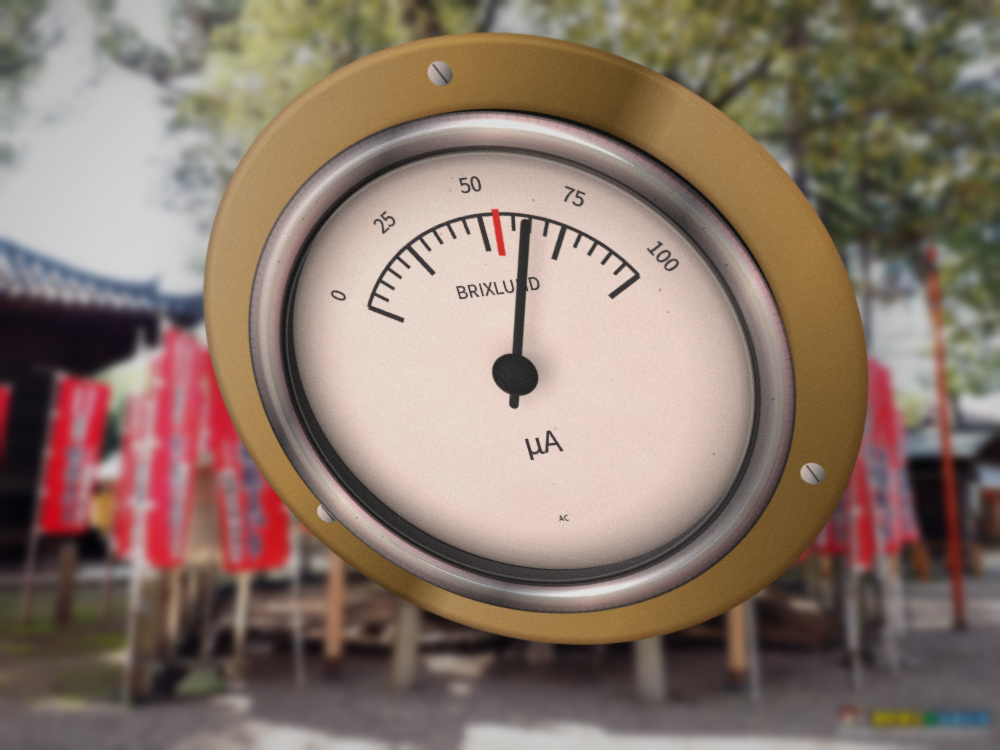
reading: 65 µA
